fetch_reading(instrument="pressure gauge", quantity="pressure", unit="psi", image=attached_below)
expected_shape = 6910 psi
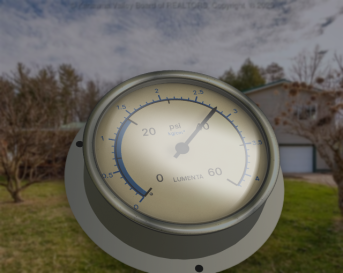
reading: 40 psi
